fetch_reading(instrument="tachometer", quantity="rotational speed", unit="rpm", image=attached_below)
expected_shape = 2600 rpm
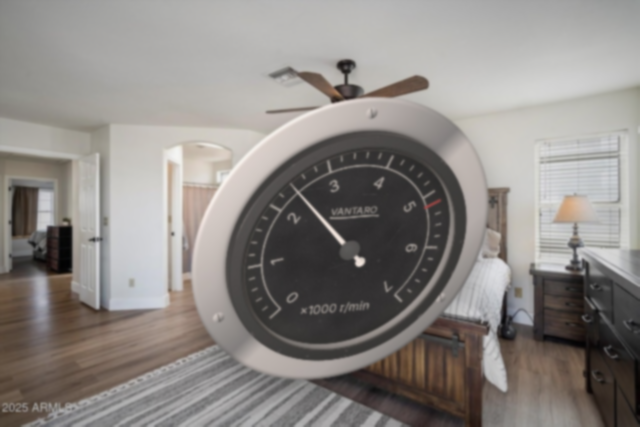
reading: 2400 rpm
